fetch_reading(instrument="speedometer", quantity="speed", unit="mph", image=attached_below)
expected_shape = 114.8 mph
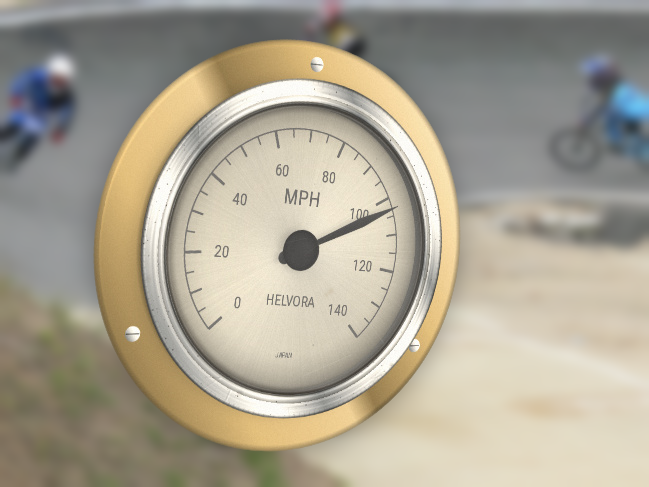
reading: 102.5 mph
